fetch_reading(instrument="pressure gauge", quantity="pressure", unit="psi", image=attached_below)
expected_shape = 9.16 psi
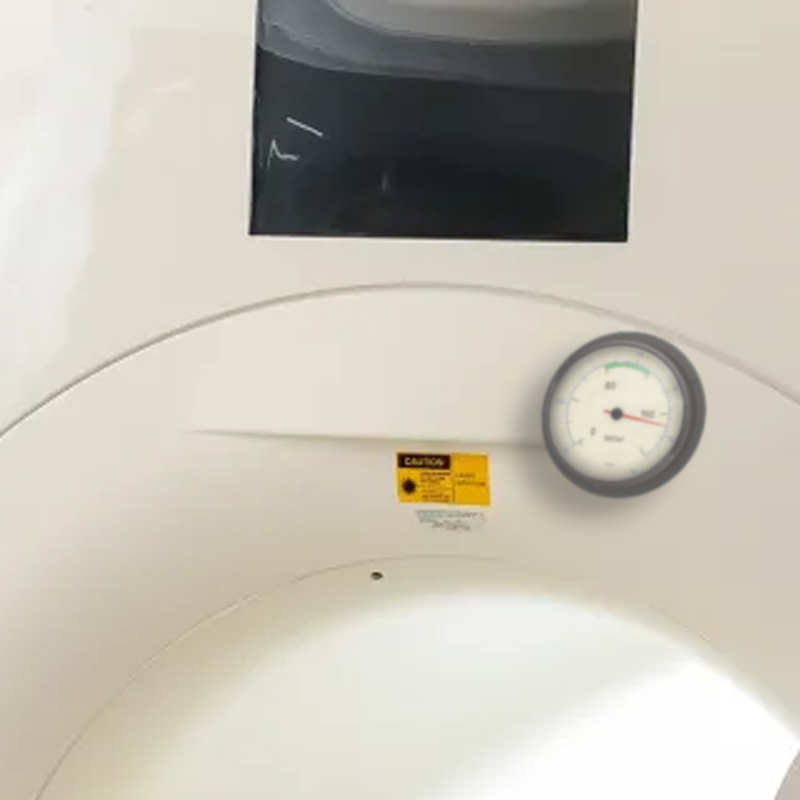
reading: 170 psi
